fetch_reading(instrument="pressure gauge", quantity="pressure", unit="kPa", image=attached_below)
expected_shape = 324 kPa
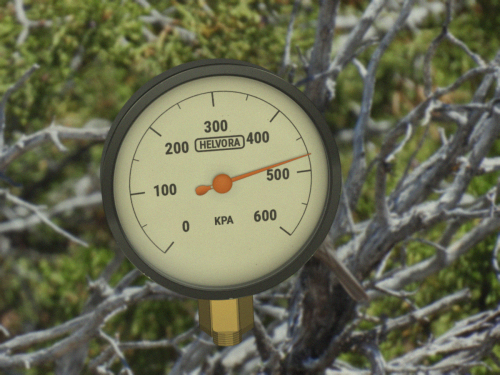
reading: 475 kPa
